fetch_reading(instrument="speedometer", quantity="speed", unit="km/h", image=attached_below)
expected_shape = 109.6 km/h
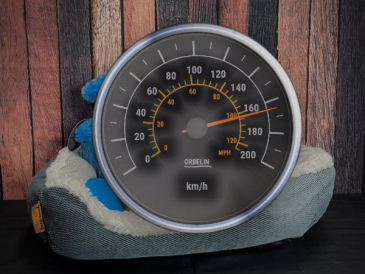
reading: 165 km/h
